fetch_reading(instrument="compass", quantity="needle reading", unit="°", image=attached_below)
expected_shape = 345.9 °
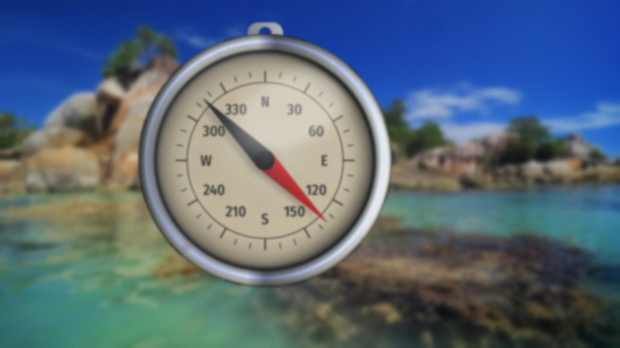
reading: 135 °
